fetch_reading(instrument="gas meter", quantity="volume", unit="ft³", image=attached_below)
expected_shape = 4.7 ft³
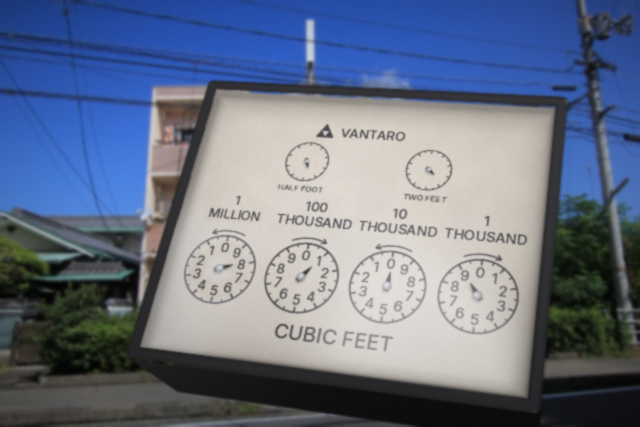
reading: 809900 ft³
